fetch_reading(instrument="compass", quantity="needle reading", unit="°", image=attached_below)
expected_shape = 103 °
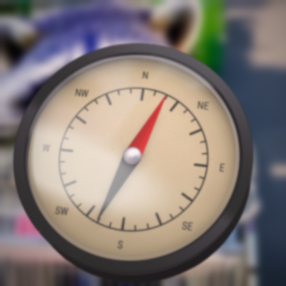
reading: 20 °
